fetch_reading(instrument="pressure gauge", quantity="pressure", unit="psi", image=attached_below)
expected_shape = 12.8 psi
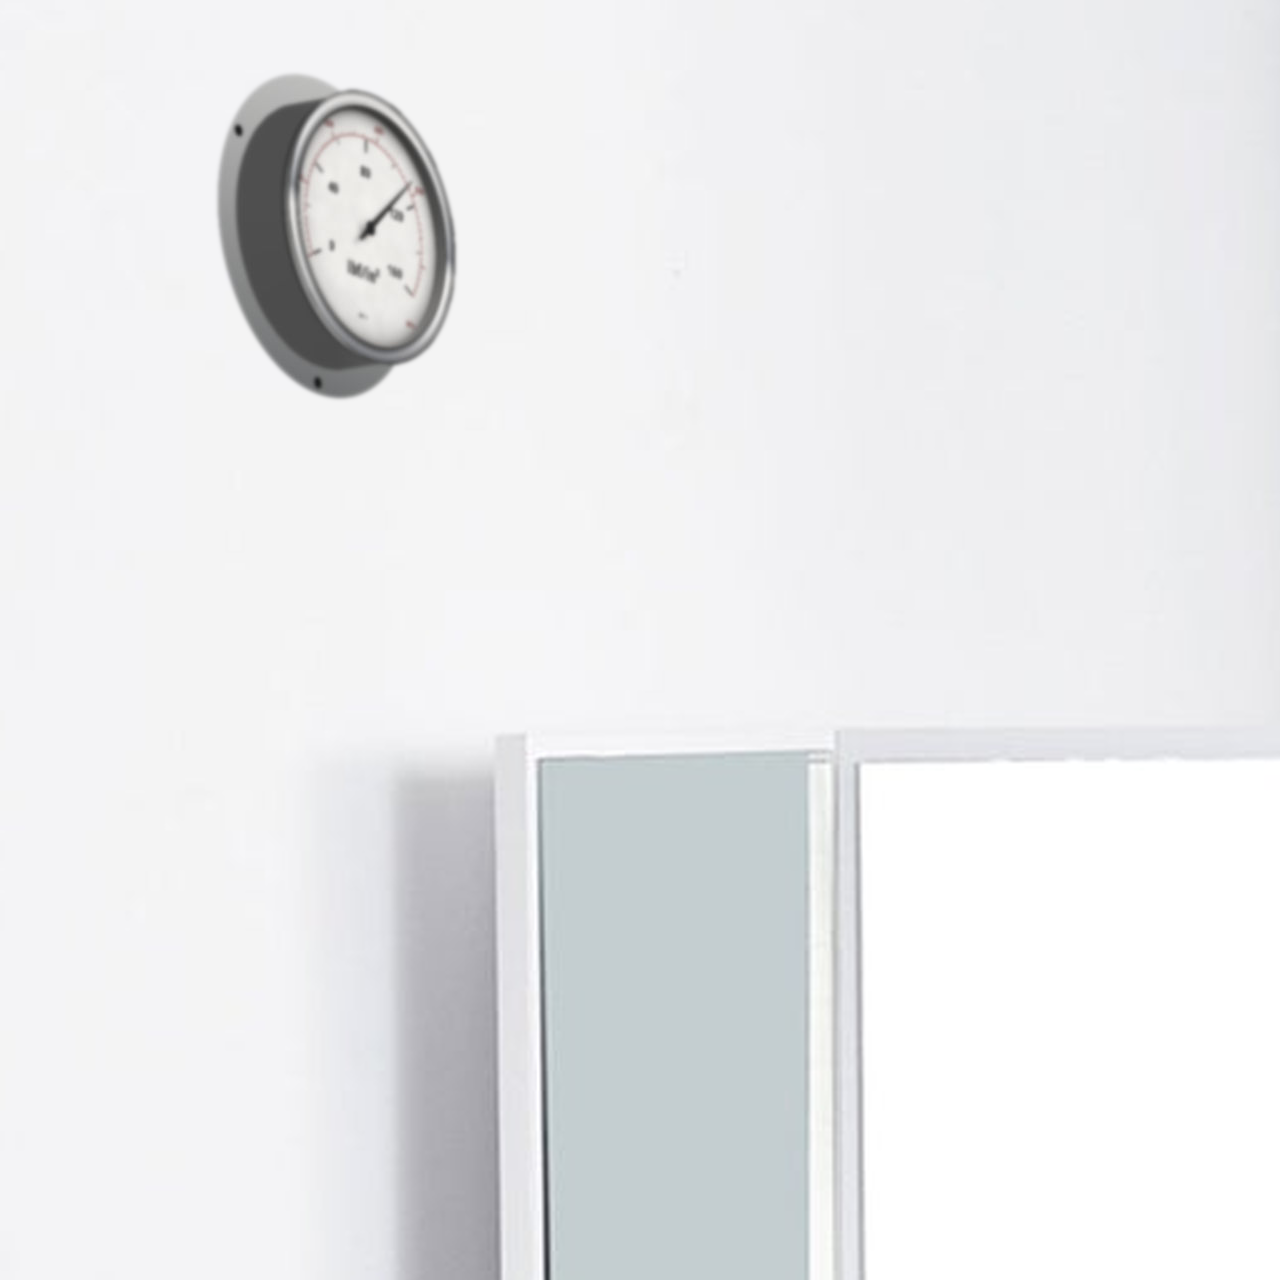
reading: 110 psi
